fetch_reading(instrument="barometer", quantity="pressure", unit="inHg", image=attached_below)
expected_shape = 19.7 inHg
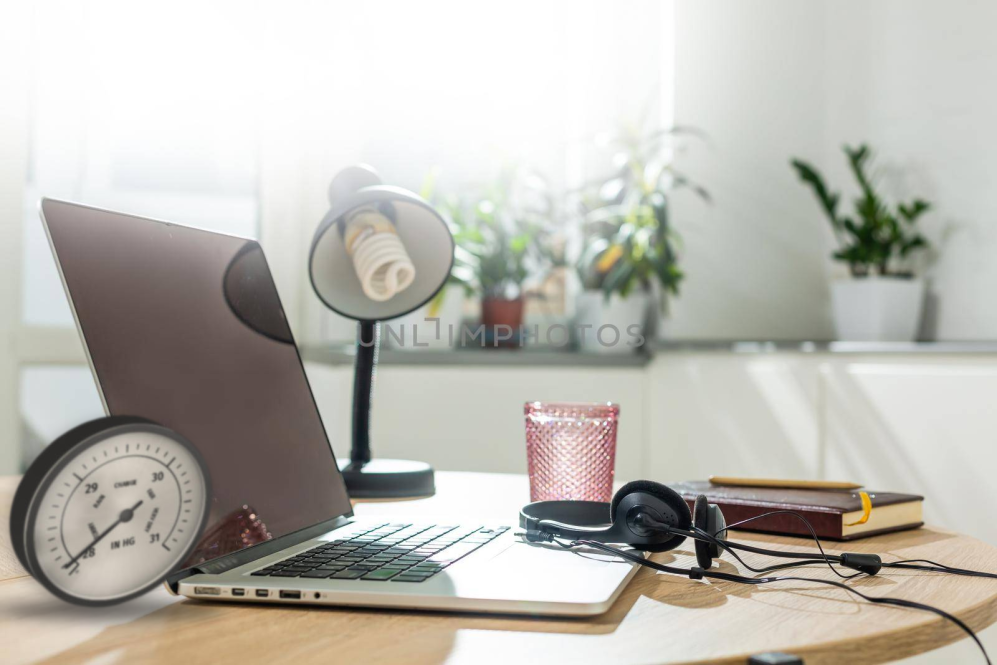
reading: 28.1 inHg
